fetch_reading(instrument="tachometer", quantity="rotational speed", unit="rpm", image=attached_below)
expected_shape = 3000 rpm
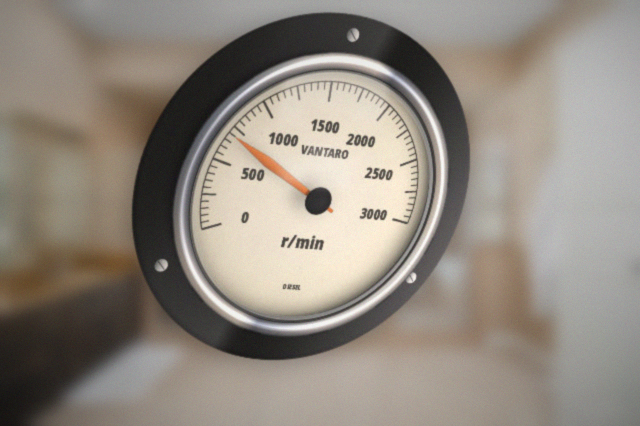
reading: 700 rpm
